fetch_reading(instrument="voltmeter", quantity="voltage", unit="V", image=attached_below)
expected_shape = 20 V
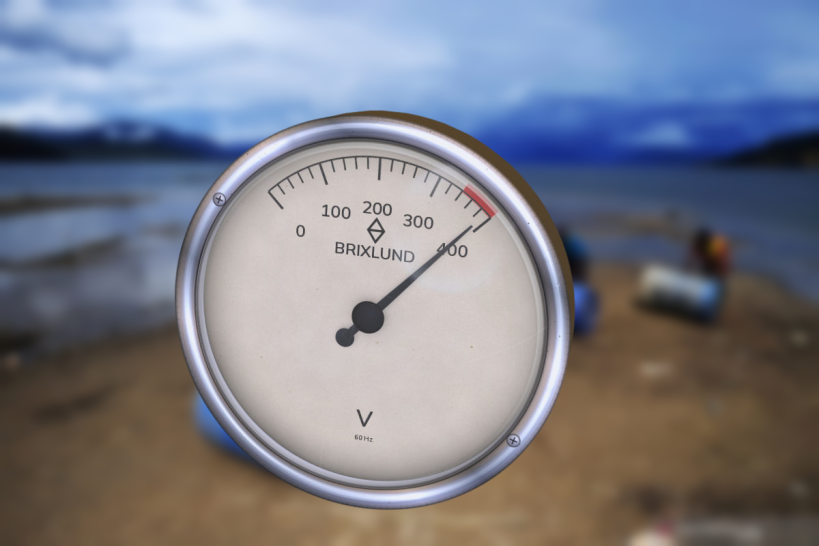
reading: 390 V
